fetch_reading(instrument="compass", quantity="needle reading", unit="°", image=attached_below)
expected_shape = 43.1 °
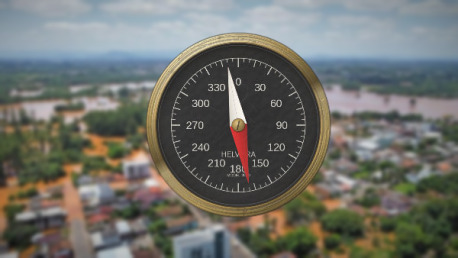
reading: 170 °
